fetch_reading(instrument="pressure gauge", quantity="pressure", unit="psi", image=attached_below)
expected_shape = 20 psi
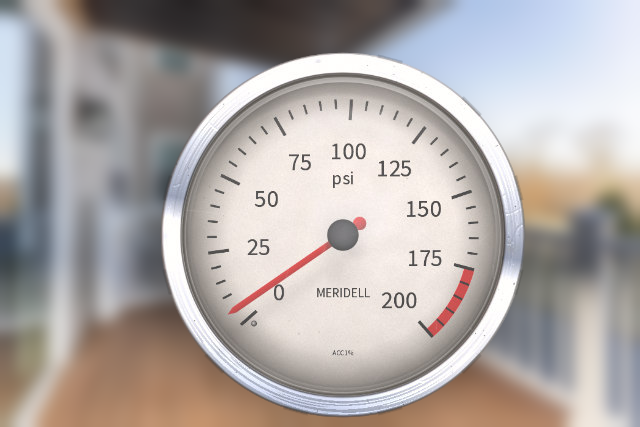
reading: 5 psi
